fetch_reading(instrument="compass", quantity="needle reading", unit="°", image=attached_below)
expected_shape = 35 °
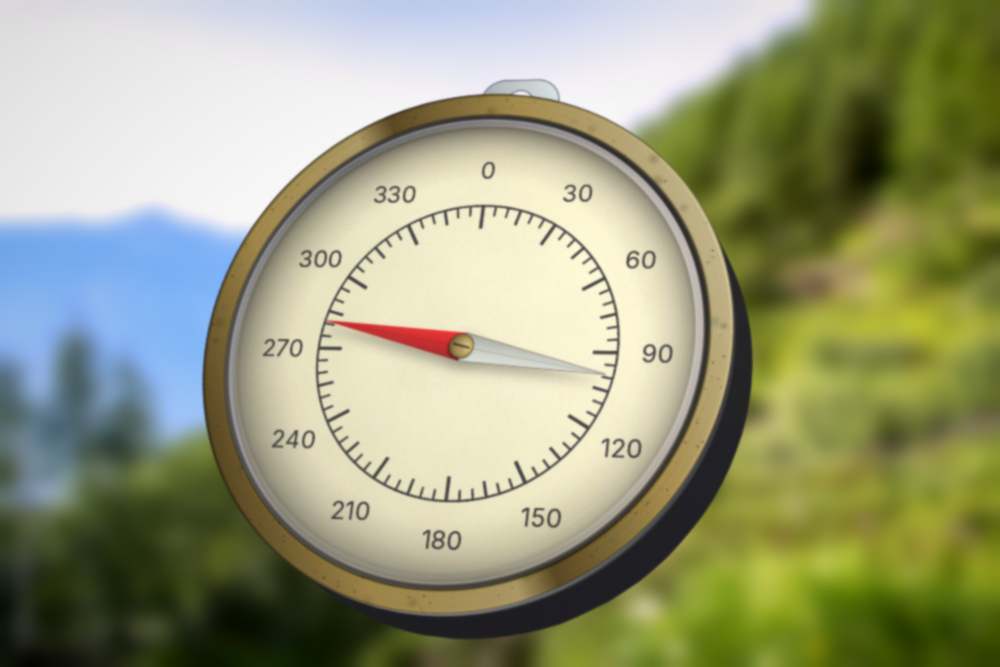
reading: 280 °
